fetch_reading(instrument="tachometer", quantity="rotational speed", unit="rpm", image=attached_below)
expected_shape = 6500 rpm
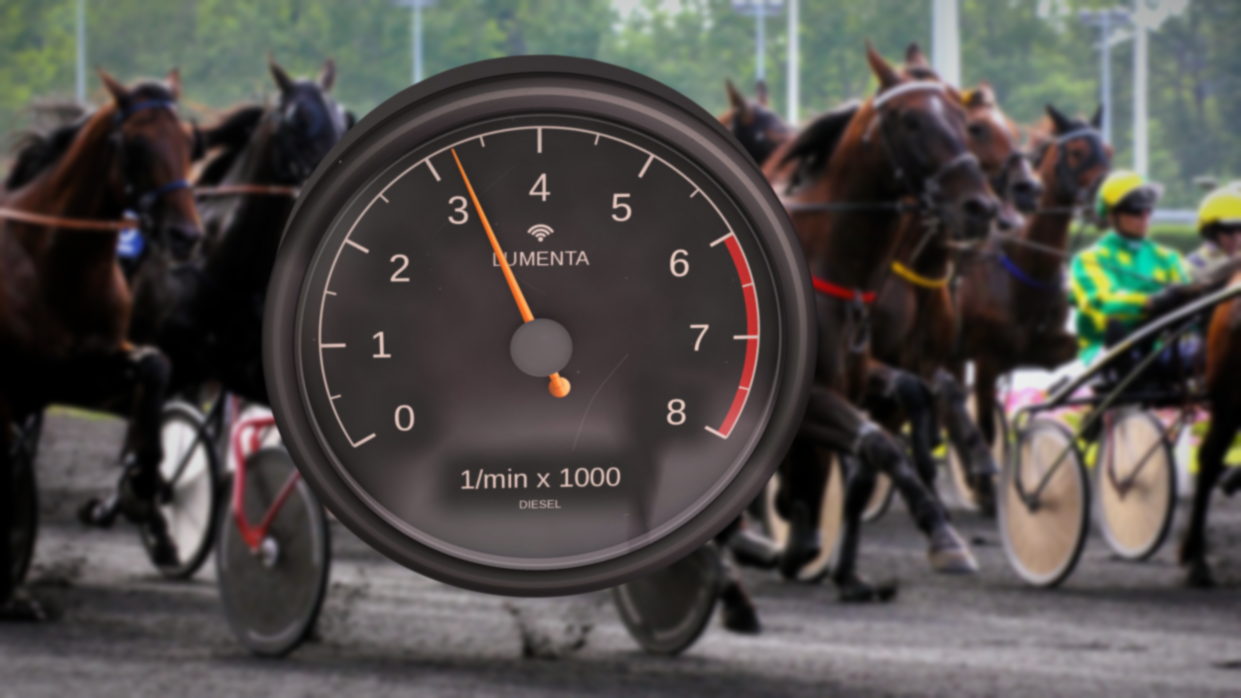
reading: 3250 rpm
